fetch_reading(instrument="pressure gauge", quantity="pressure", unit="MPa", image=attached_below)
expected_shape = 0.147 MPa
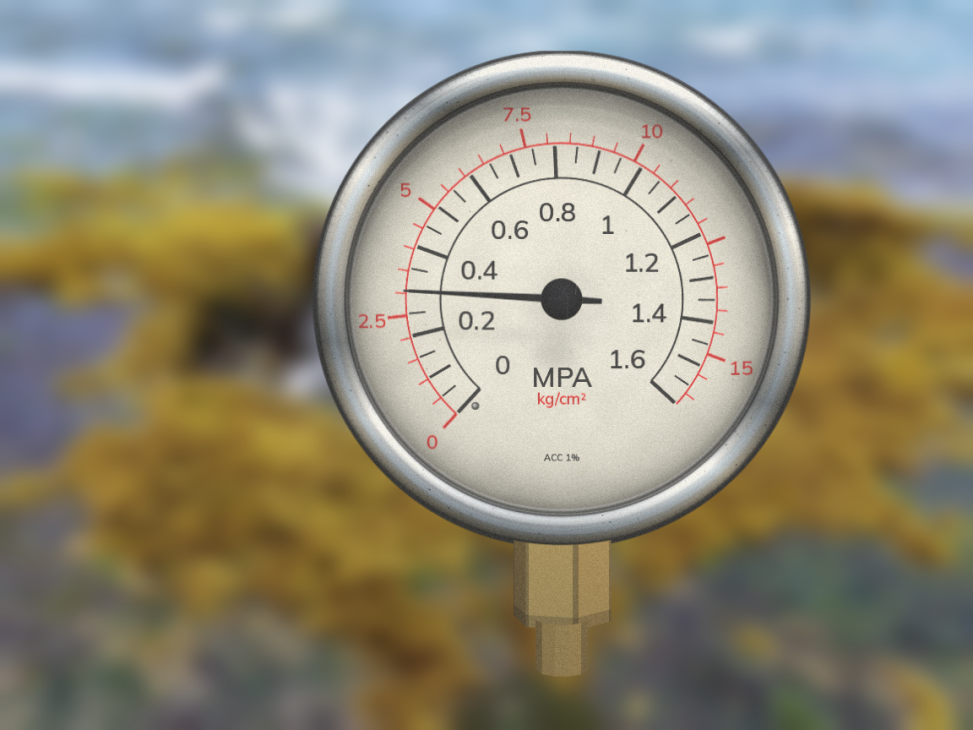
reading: 0.3 MPa
